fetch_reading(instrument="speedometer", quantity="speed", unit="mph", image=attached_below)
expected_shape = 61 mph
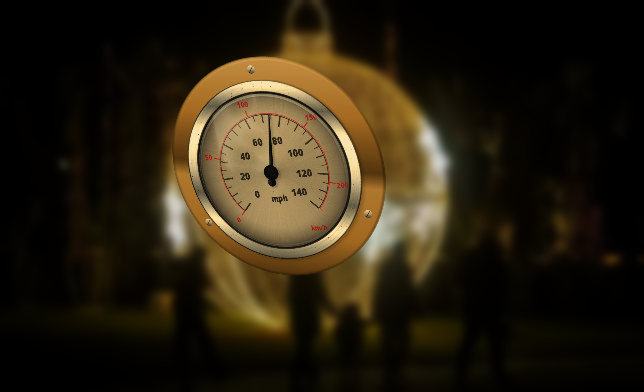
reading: 75 mph
